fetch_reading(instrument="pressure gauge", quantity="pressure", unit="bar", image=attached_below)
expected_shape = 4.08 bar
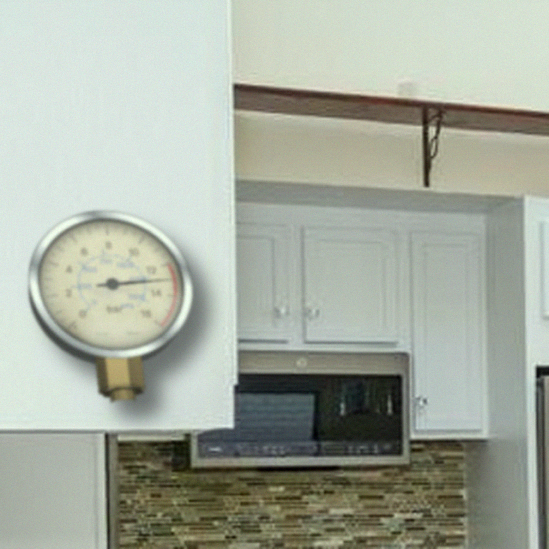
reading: 13 bar
